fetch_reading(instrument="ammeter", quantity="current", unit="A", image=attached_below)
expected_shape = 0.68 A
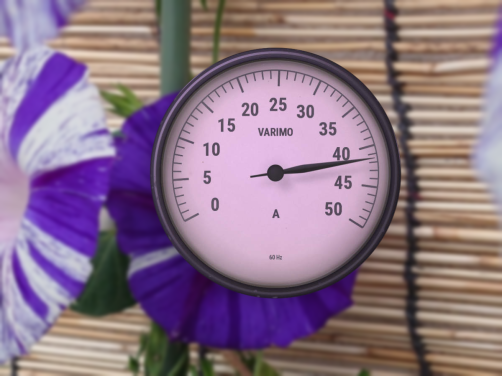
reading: 41.5 A
